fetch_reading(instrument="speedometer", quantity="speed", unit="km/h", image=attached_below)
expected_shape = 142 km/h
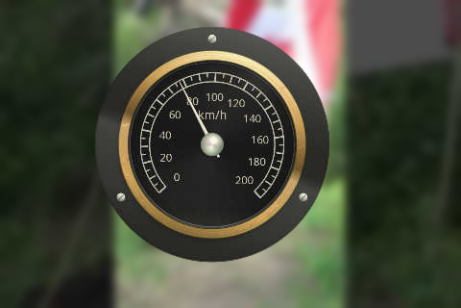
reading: 77.5 km/h
